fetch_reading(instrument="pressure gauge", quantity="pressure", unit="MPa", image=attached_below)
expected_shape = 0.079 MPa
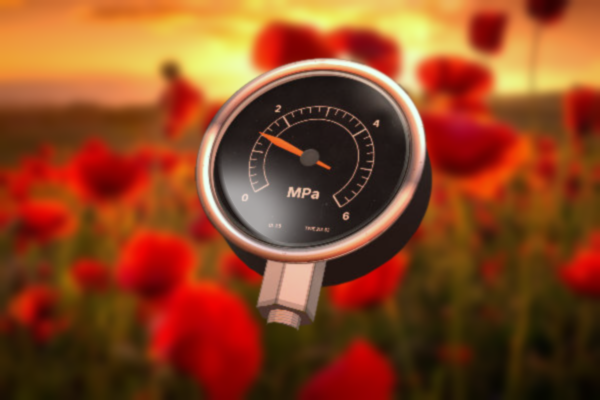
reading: 1.4 MPa
